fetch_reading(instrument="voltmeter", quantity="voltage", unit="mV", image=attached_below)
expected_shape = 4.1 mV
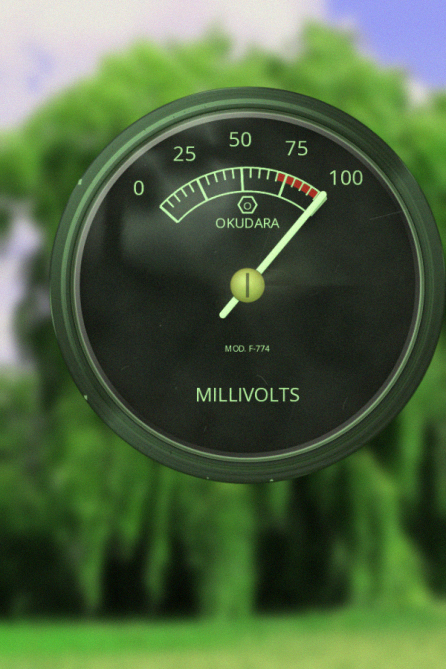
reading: 97.5 mV
